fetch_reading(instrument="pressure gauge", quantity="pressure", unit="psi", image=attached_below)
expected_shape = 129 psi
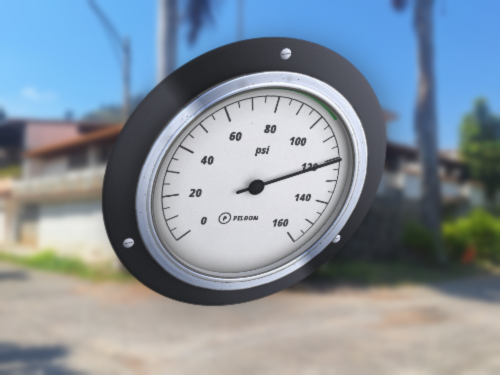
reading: 120 psi
